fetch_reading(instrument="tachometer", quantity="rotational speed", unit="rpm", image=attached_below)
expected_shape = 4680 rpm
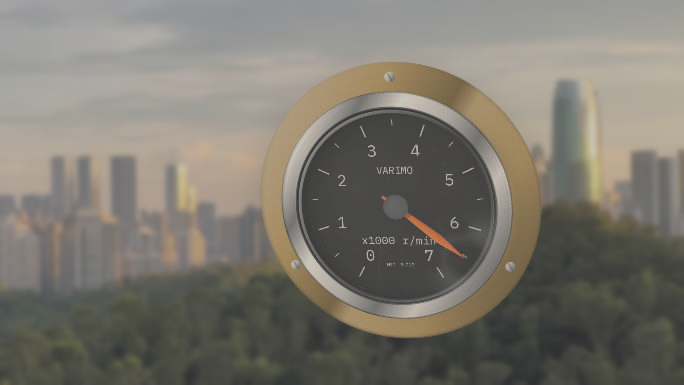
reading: 6500 rpm
